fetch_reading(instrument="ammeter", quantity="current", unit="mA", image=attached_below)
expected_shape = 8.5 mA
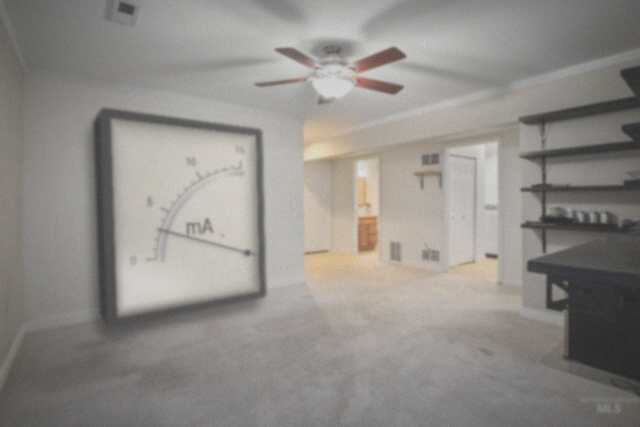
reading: 3 mA
